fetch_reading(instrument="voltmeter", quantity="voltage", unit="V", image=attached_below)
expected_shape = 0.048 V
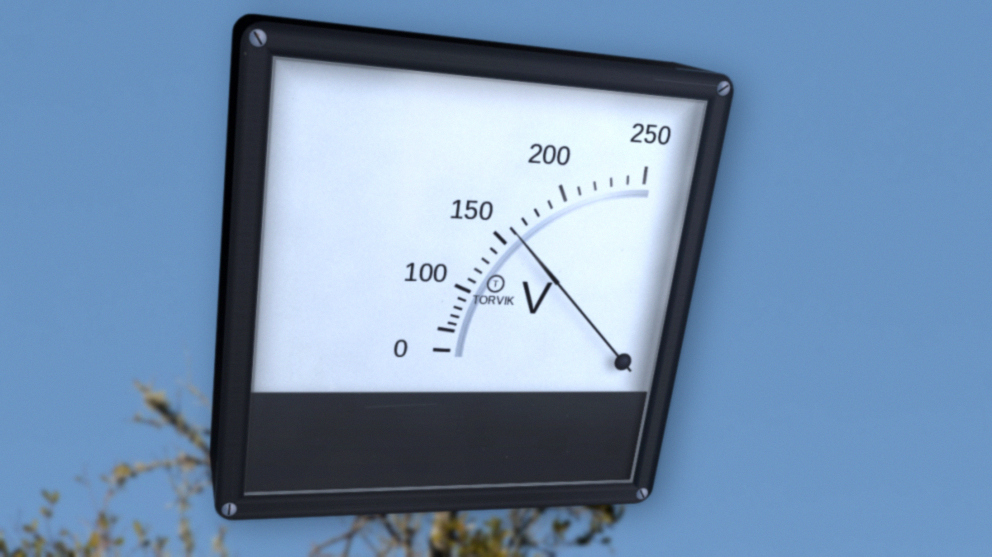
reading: 160 V
